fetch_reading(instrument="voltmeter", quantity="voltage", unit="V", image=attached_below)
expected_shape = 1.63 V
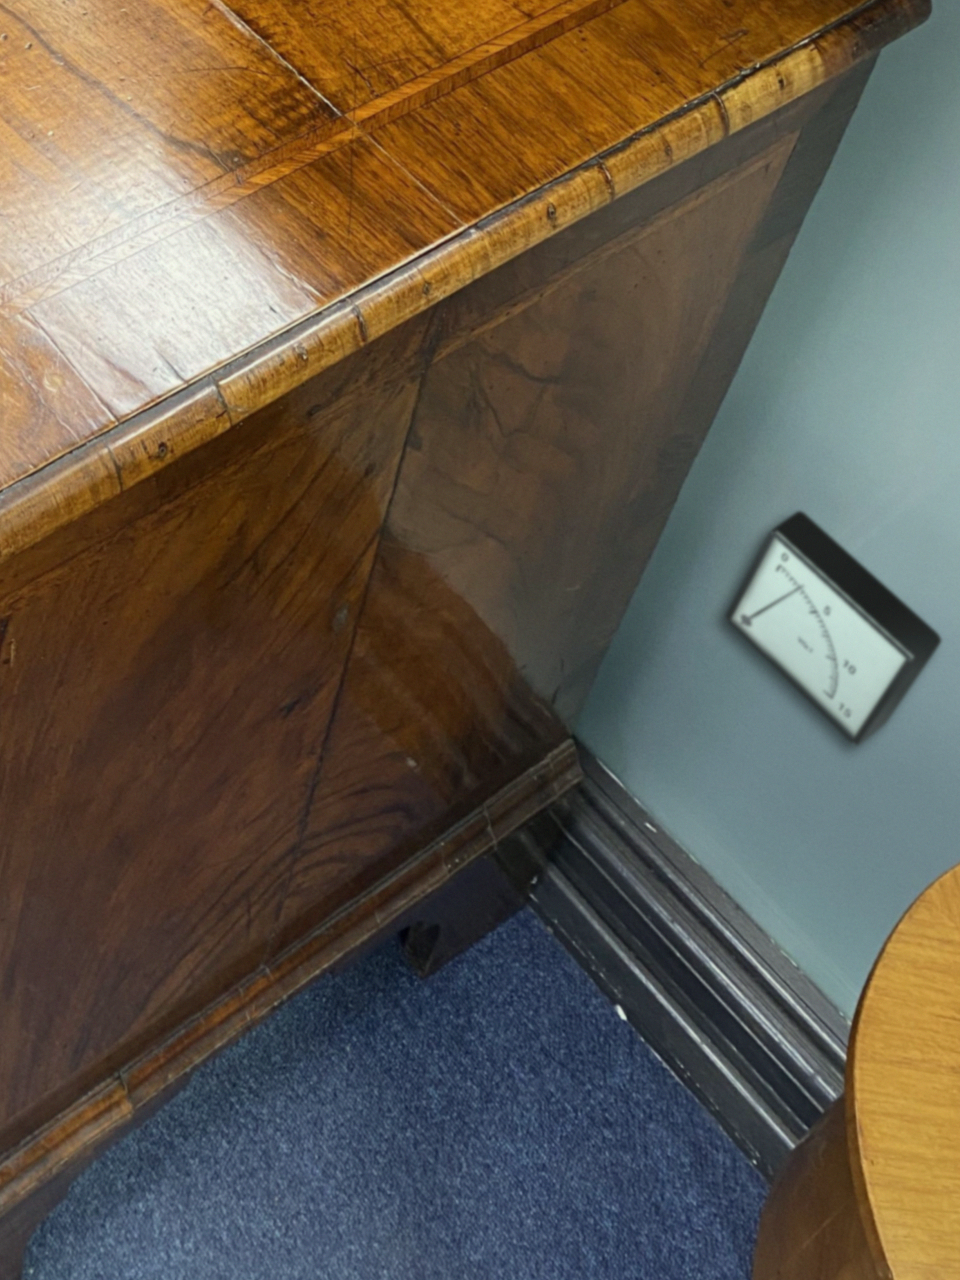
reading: 2.5 V
